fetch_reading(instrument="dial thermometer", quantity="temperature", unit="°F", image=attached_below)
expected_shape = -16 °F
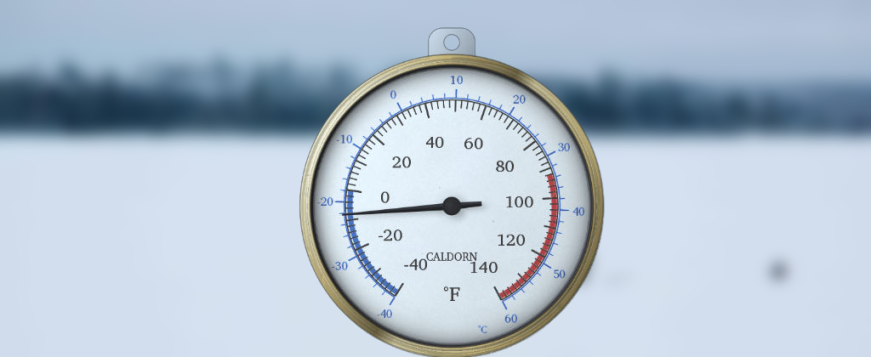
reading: -8 °F
